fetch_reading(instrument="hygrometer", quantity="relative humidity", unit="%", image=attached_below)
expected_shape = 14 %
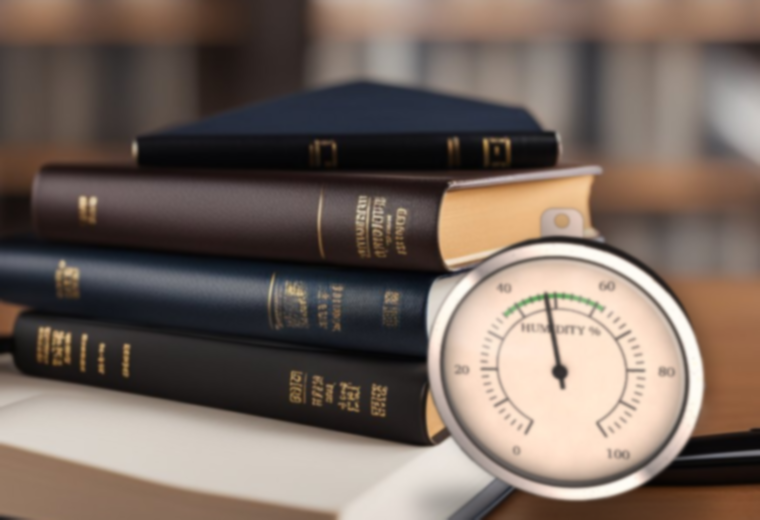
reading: 48 %
